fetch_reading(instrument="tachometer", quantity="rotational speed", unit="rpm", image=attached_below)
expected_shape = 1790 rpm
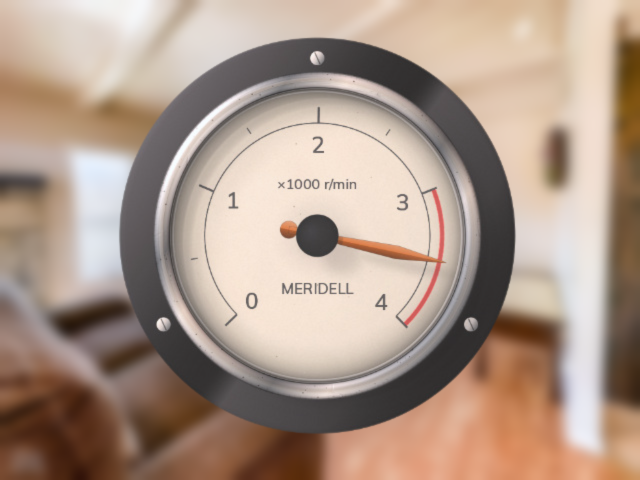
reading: 3500 rpm
